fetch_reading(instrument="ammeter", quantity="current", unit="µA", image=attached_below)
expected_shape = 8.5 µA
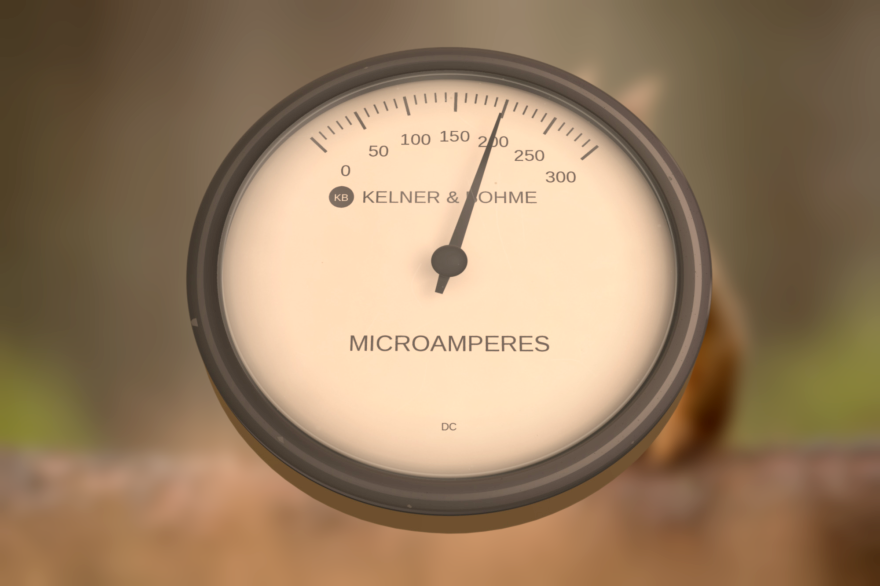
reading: 200 µA
